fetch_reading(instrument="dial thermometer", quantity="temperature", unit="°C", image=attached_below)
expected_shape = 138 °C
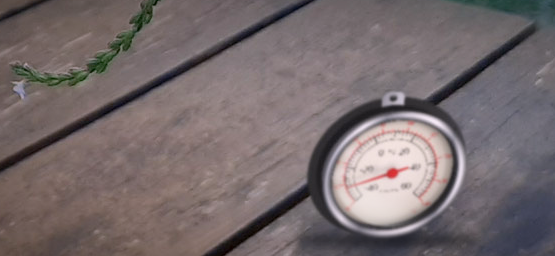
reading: -30 °C
